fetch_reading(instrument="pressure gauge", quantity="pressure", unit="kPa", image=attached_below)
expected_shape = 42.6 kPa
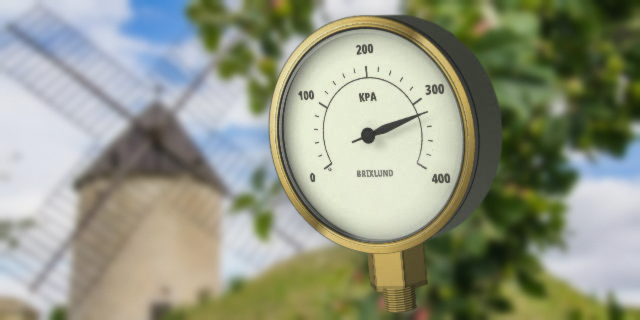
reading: 320 kPa
